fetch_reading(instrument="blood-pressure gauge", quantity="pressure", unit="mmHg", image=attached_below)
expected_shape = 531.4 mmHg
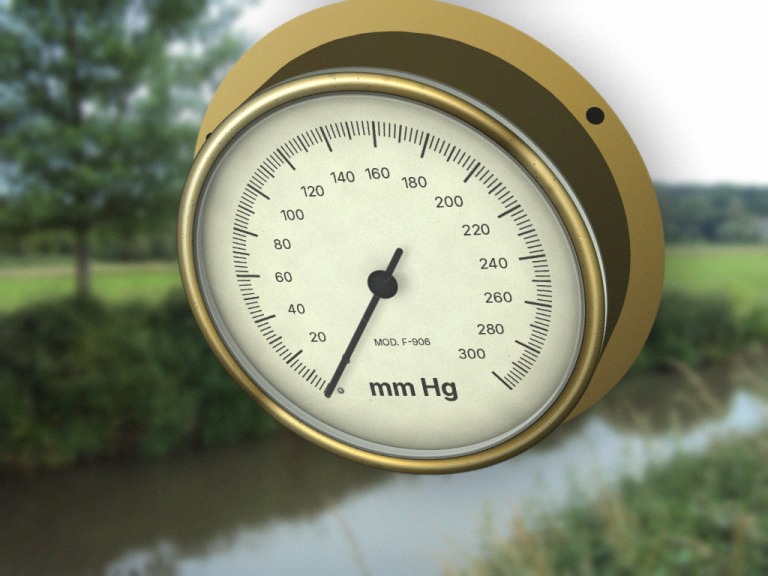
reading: 0 mmHg
